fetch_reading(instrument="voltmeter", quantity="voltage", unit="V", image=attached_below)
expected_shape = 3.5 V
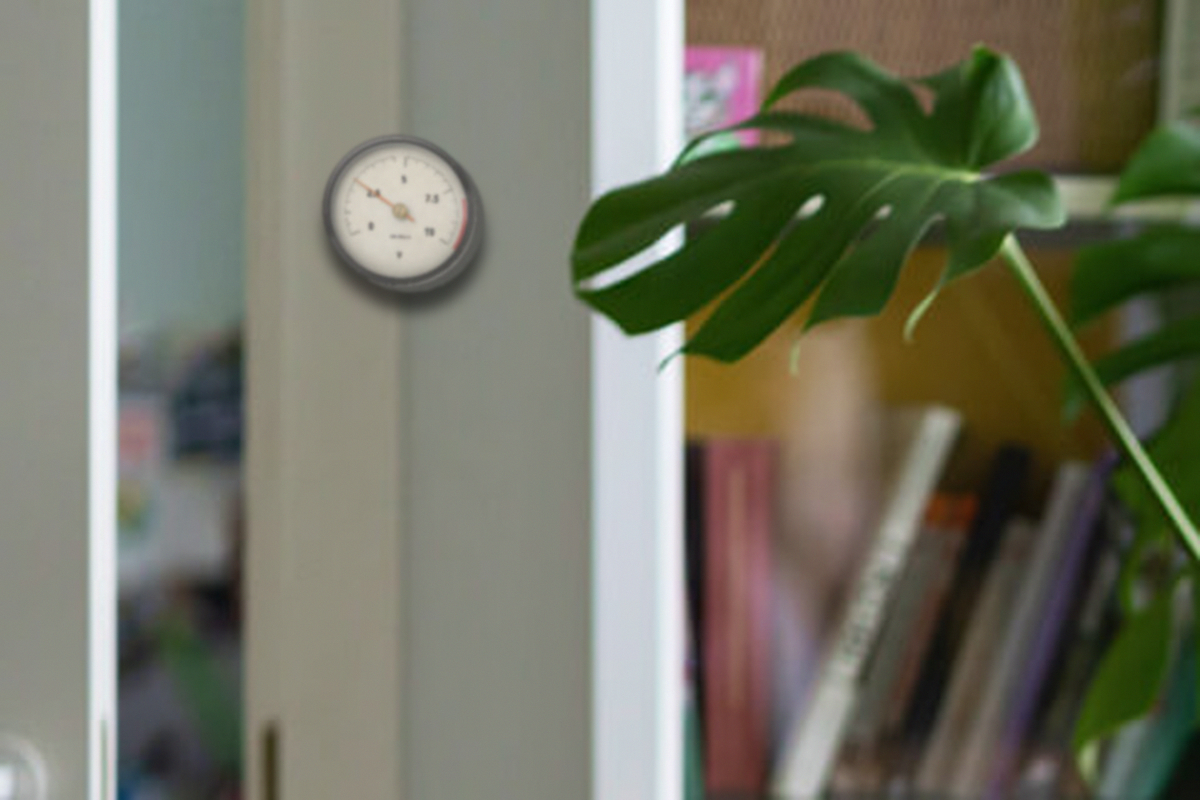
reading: 2.5 V
